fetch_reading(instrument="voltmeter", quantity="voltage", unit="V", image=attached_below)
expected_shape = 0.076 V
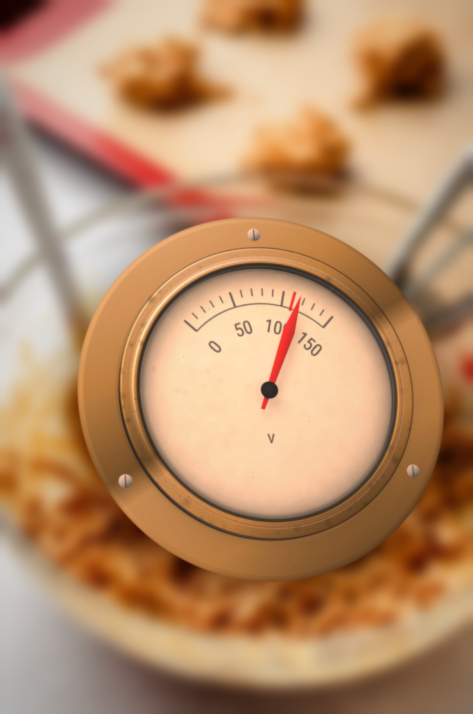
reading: 115 V
